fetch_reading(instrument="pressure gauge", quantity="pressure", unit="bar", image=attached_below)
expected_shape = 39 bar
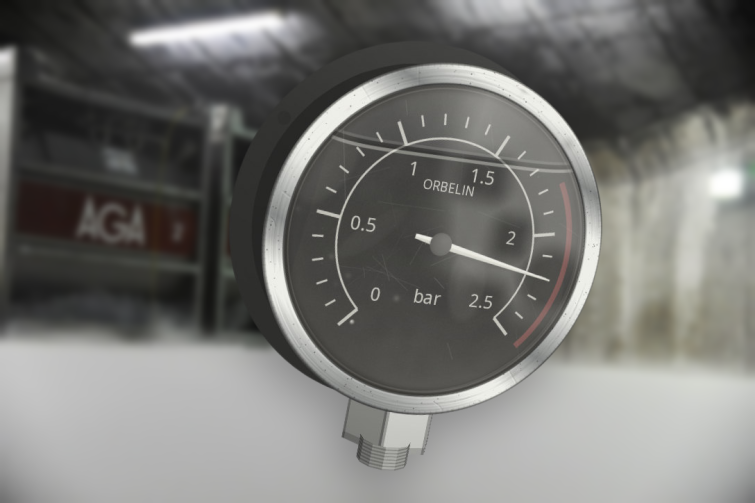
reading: 2.2 bar
